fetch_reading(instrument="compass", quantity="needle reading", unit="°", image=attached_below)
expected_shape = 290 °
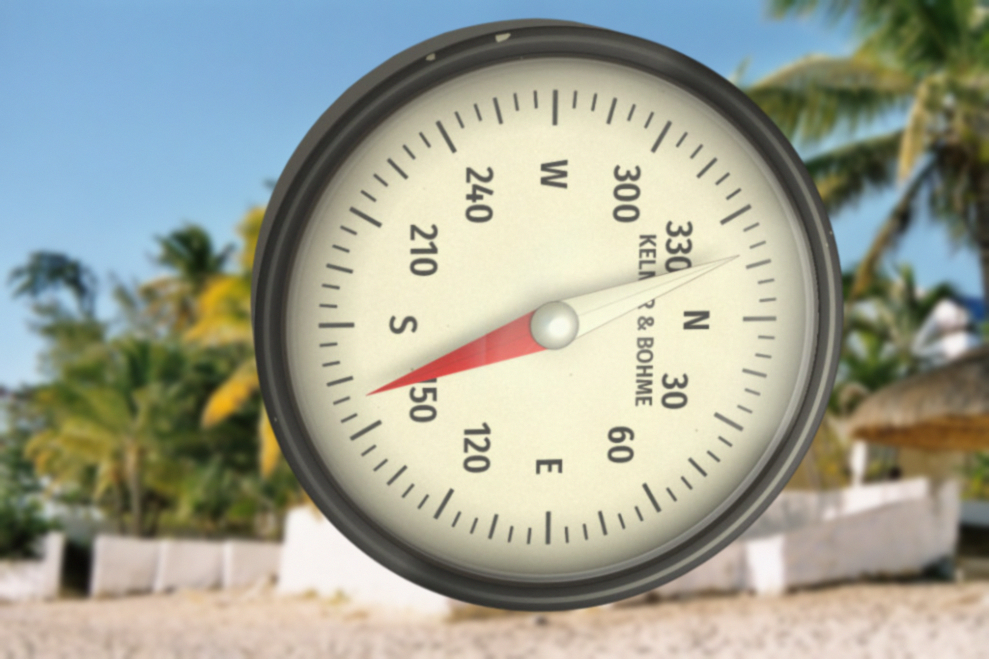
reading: 160 °
